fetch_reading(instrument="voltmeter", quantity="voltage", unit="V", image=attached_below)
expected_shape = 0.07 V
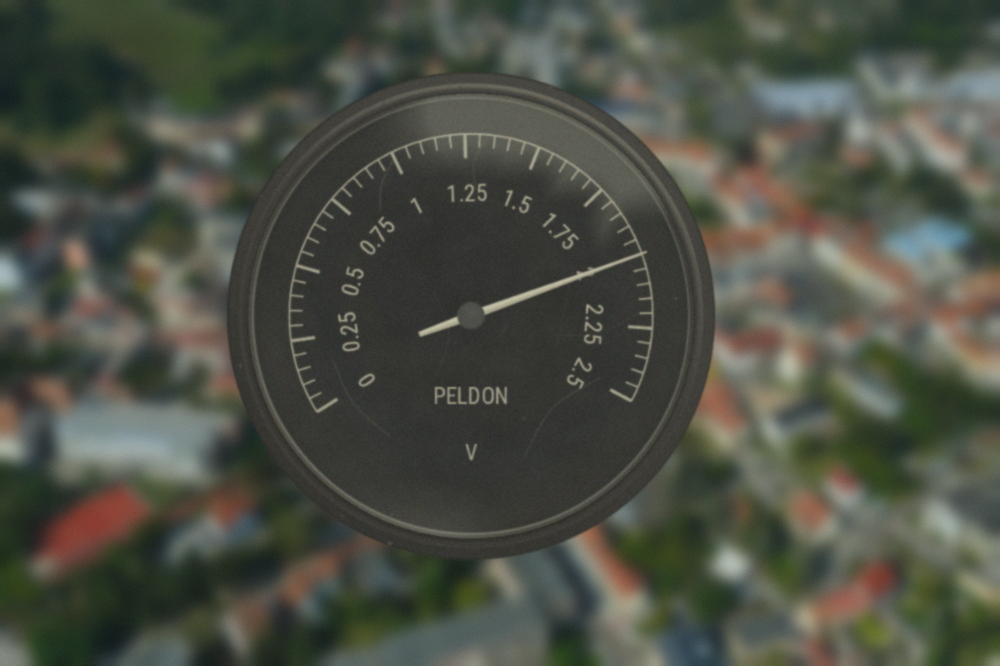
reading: 2 V
